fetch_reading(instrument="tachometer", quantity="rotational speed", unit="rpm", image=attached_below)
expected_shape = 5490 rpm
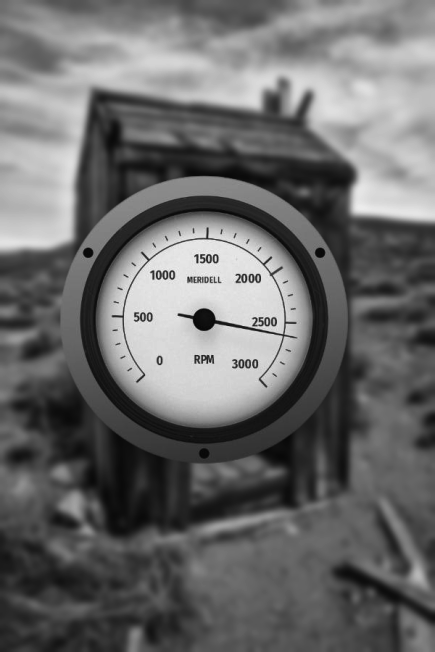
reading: 2600 rpm
